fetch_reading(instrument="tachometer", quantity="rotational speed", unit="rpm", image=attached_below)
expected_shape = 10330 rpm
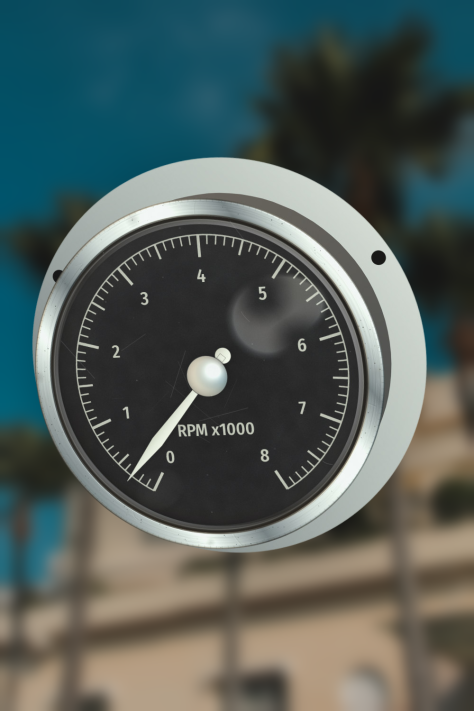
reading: 300 rpm
